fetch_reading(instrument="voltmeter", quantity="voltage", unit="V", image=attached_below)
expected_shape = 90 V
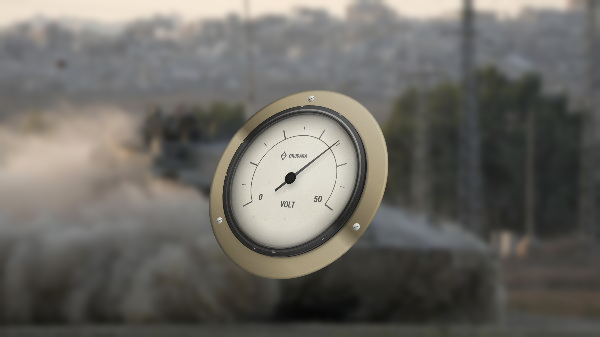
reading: 35 V
